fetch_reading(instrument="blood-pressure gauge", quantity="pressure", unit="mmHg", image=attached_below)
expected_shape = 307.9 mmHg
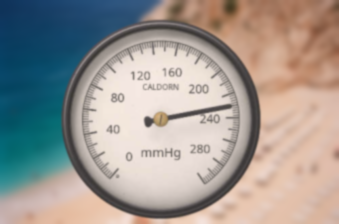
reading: 230 mmHg
